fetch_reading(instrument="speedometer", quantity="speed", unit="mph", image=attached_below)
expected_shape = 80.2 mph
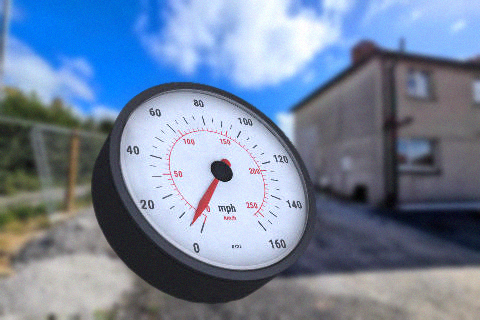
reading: 5 mph
